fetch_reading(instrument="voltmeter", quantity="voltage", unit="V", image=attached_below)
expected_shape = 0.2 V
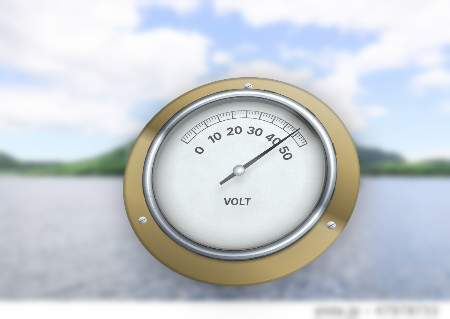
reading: 45 V
